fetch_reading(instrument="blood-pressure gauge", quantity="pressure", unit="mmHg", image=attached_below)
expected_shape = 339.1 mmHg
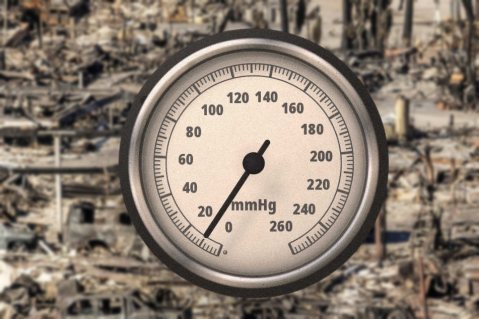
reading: 10 mmHg
